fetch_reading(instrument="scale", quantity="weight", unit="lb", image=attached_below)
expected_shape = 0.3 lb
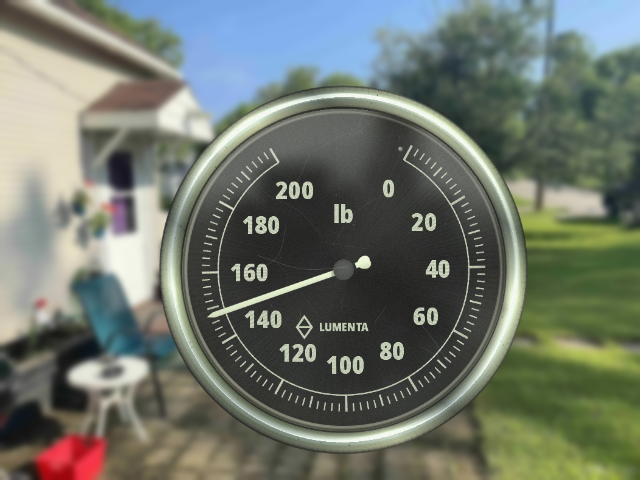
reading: 148 lb
